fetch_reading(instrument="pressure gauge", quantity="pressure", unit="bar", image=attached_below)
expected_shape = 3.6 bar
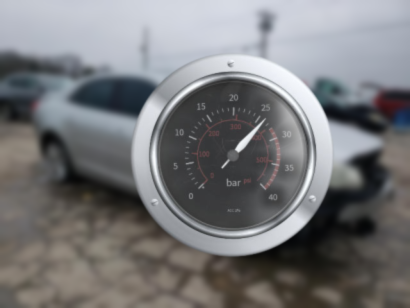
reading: 26 bar
